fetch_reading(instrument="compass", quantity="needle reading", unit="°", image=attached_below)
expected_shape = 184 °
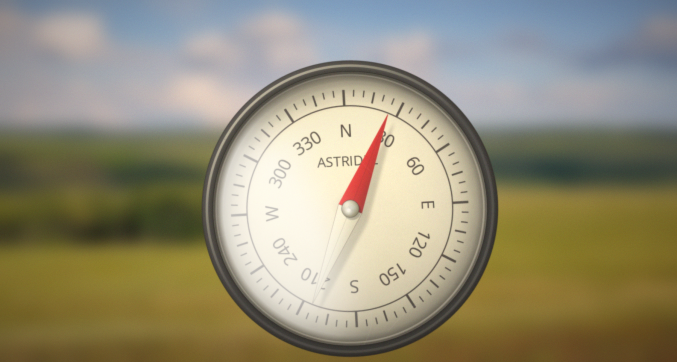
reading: 25 °
